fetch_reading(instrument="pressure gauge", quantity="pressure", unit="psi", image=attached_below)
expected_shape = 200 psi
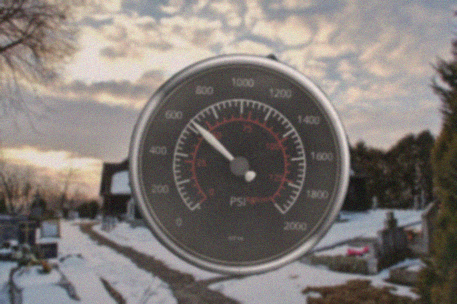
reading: 640 psi
